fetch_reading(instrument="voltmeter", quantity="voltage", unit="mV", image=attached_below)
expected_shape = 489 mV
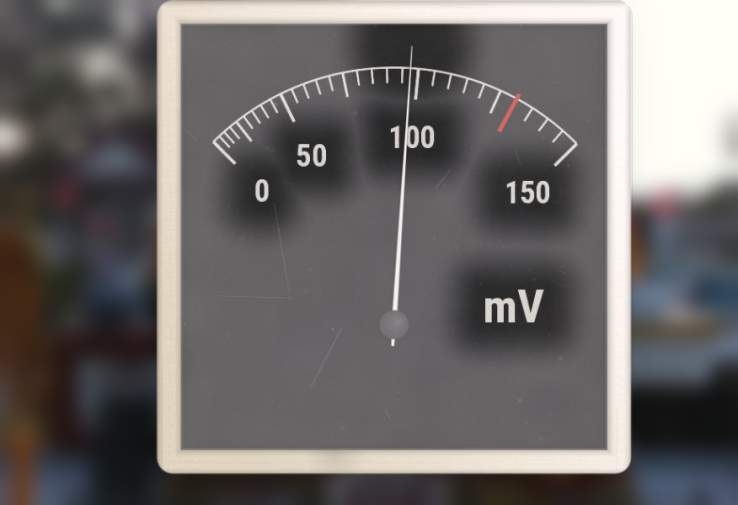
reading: 97.5 mV
